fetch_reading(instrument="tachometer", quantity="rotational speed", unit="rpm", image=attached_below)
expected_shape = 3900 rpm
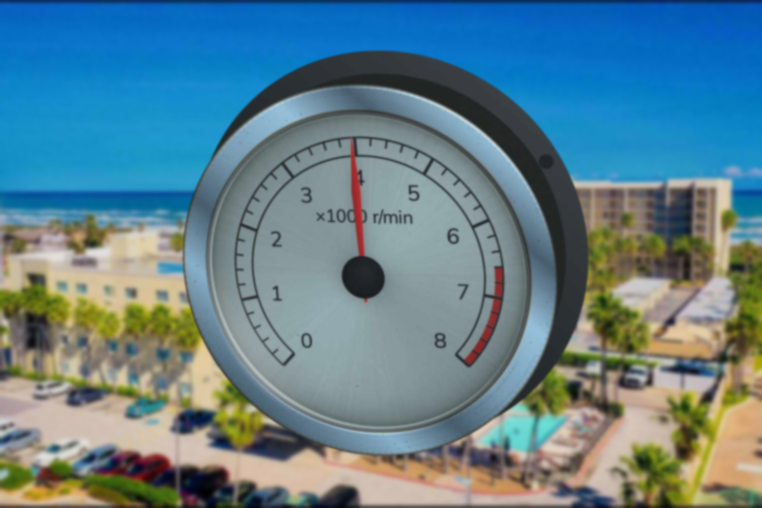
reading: 4000 rpm
